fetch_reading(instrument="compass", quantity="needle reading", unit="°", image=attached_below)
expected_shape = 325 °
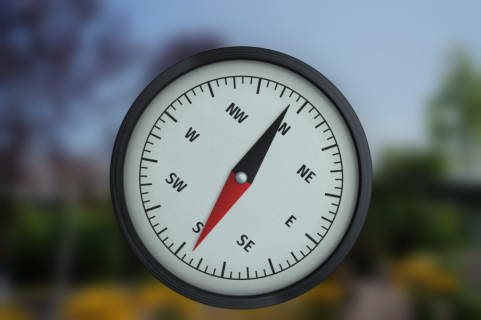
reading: 172.5 °
